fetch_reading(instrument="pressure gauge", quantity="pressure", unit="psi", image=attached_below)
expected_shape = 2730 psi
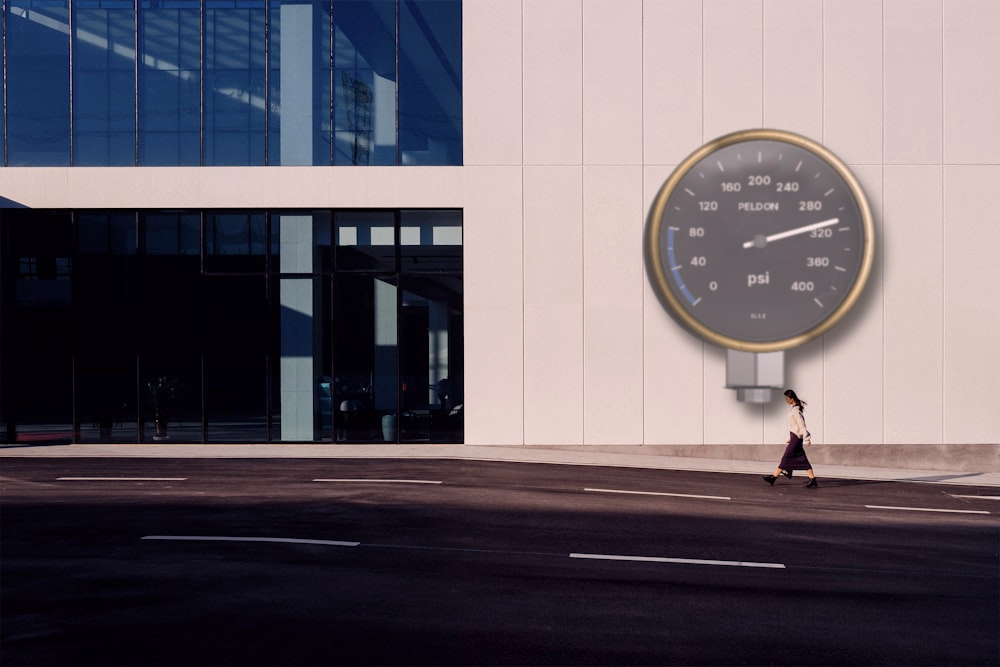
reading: 310 psi
